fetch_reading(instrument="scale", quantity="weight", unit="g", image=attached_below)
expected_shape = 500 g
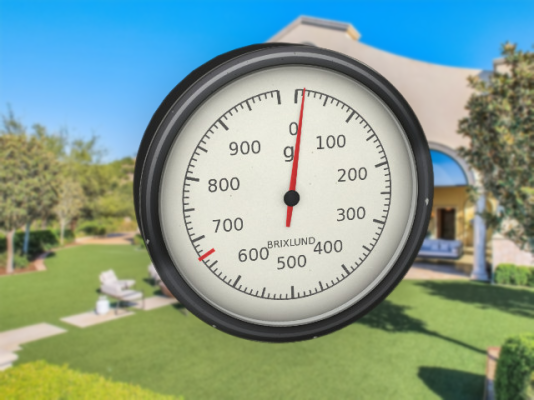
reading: 10 g
